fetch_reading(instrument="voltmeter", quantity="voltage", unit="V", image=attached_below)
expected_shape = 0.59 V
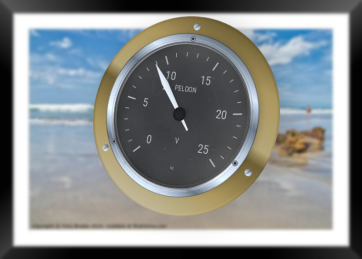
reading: 9 V
